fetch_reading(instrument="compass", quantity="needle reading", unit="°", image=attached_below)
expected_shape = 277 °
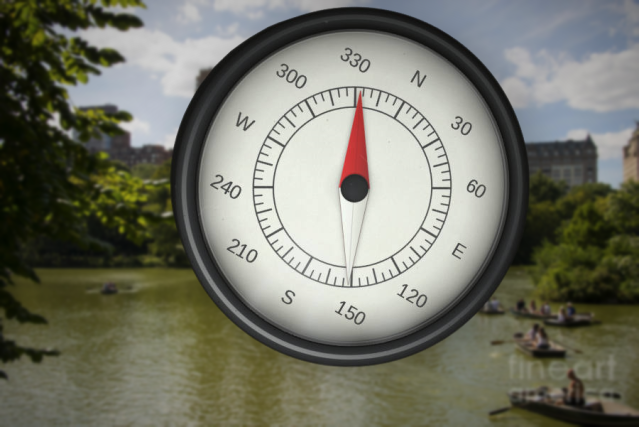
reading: 332.5 °
